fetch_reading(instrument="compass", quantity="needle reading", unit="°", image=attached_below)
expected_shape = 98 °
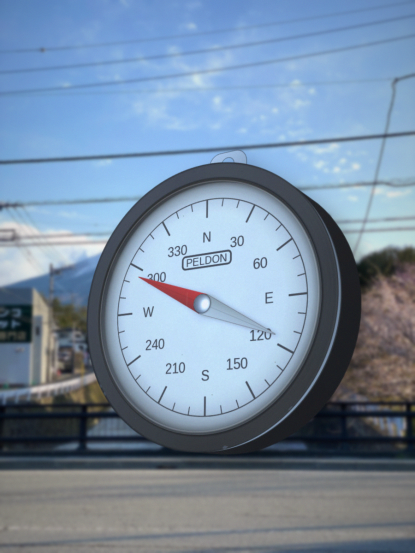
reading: 295 °
